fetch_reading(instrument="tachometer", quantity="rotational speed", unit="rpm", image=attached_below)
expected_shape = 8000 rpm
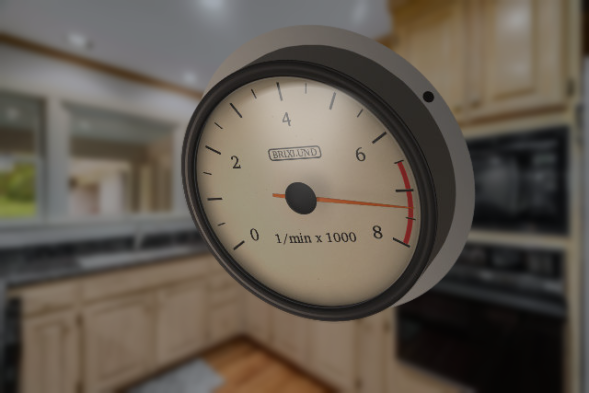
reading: 7250 rpm
